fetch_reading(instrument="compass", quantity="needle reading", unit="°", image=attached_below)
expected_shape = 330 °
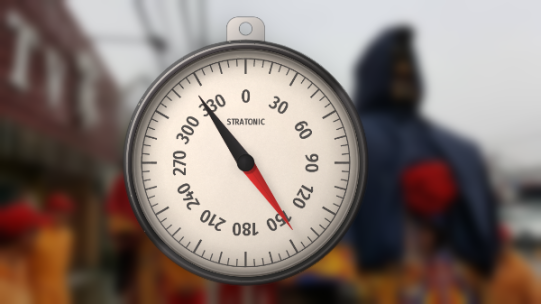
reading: 145 °
